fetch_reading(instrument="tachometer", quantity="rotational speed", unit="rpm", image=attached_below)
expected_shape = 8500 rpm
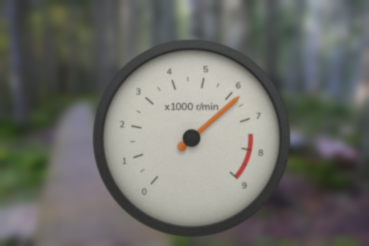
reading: 6250 rpm
